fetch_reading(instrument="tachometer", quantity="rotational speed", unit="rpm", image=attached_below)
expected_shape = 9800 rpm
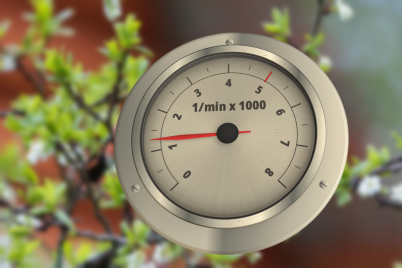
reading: 1250 rpm
